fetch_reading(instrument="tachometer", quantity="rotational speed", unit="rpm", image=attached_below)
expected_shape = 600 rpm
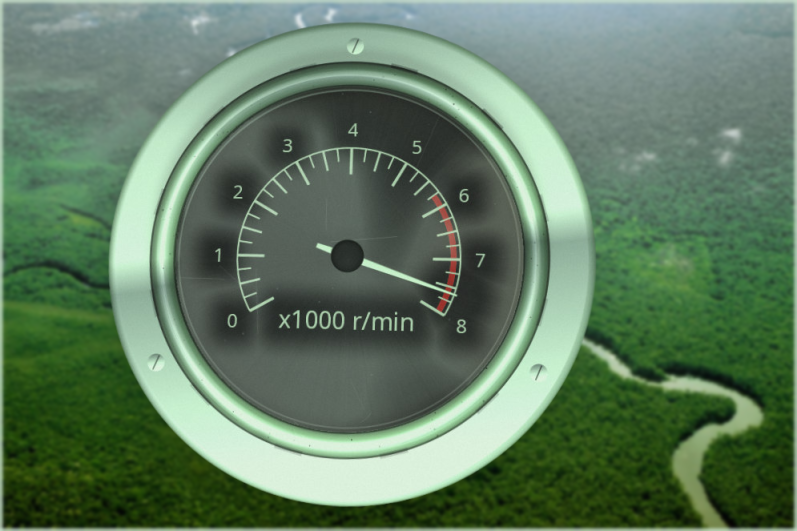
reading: 7625 rpm
